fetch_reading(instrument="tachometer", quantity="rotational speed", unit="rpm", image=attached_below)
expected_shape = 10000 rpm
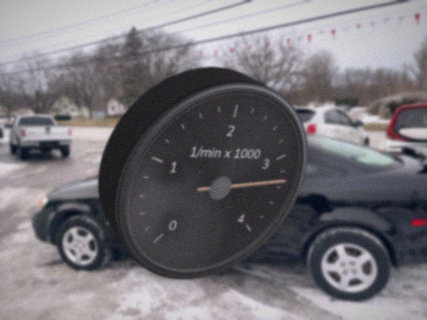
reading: 3300 rpm
